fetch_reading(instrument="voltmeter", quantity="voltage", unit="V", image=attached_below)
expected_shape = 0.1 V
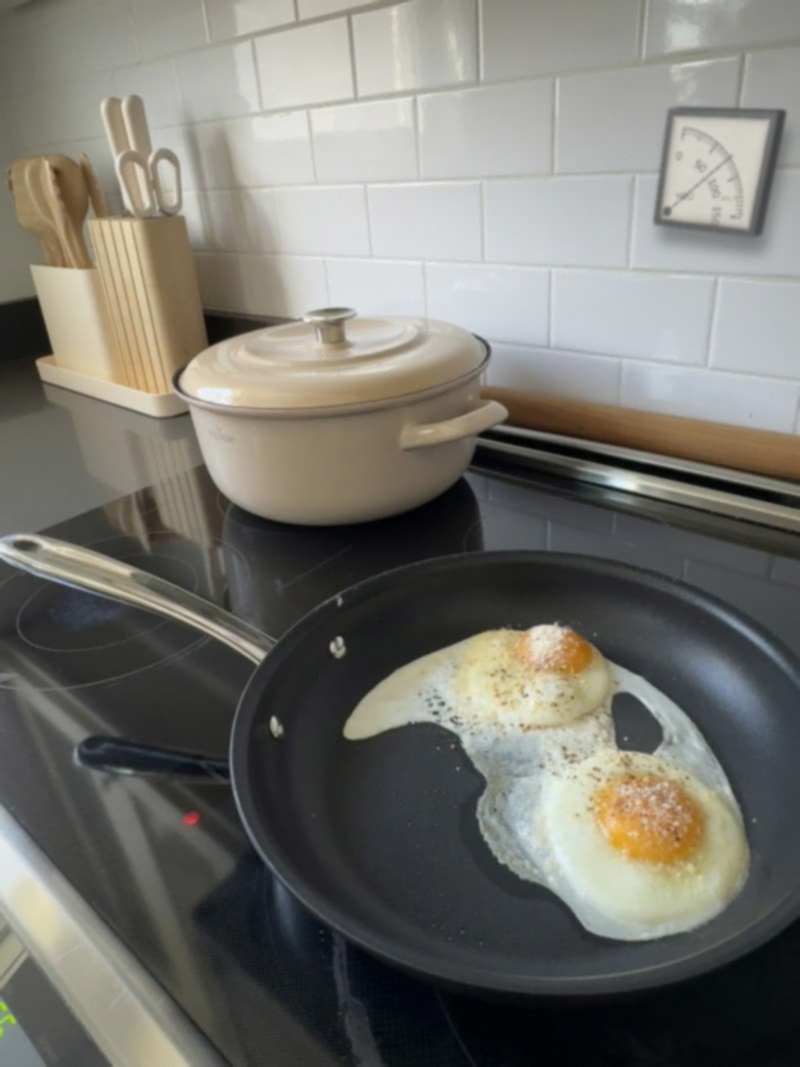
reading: 75 V
